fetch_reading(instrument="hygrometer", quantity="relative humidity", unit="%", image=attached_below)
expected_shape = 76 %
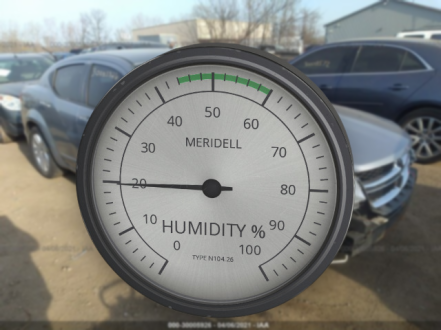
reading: 20 %
